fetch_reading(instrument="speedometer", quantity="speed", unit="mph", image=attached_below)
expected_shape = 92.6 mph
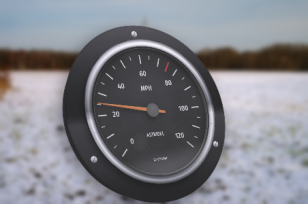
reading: 25 mph
